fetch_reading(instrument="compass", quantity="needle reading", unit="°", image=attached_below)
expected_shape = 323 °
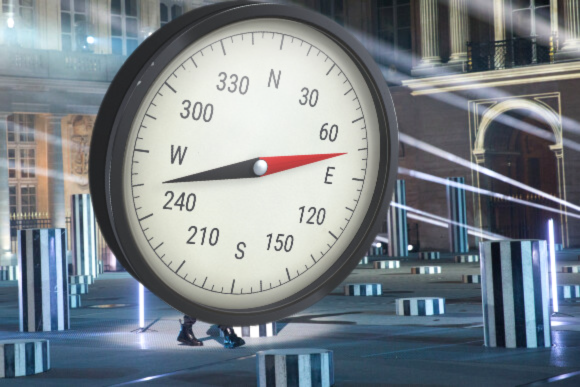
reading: 75 °
